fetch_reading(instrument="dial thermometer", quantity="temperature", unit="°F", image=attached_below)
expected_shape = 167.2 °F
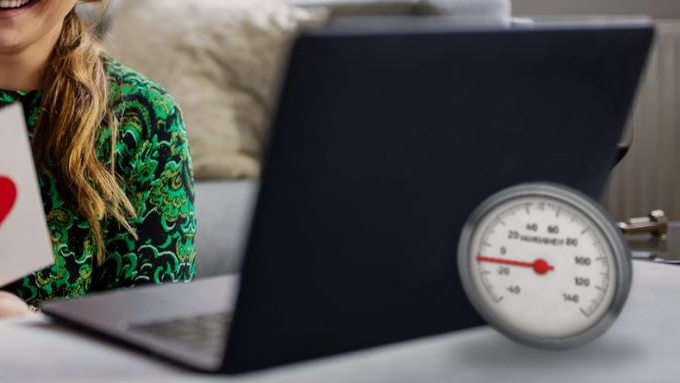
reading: -10 °F
